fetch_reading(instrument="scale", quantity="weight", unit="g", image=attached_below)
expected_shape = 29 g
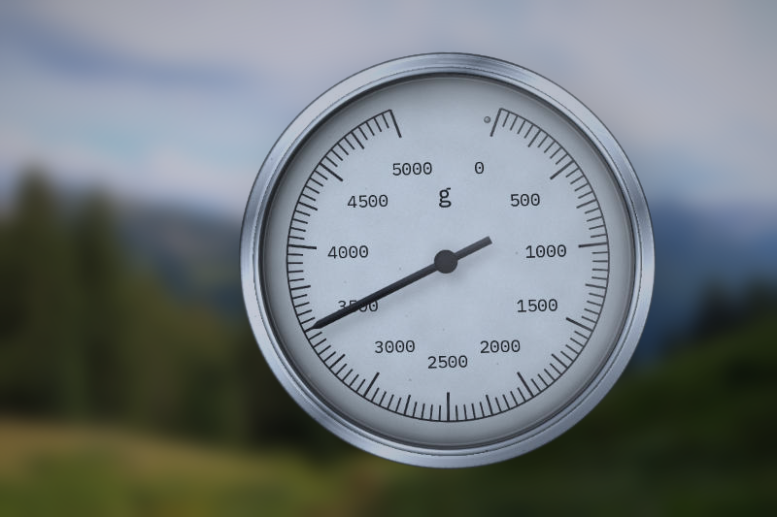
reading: 3500 g
